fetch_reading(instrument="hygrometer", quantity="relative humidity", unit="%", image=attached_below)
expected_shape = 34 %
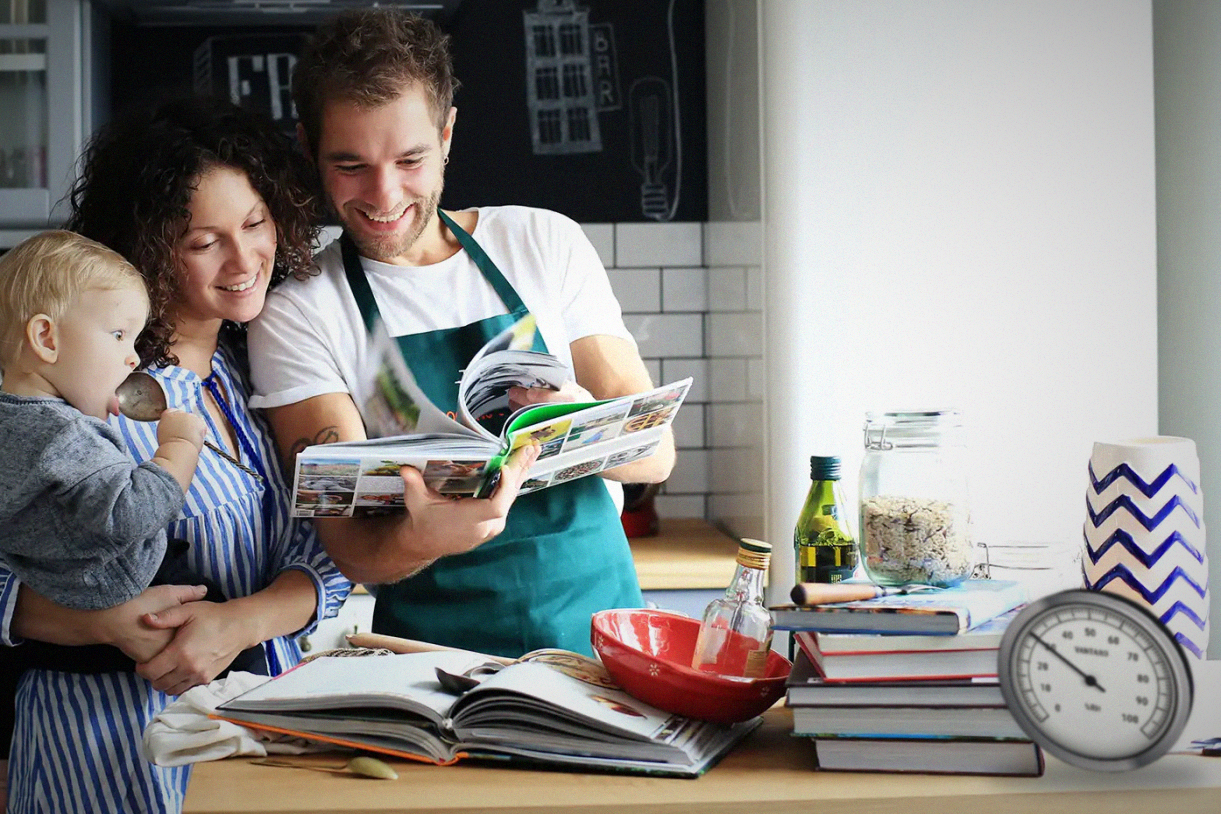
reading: 30 %
